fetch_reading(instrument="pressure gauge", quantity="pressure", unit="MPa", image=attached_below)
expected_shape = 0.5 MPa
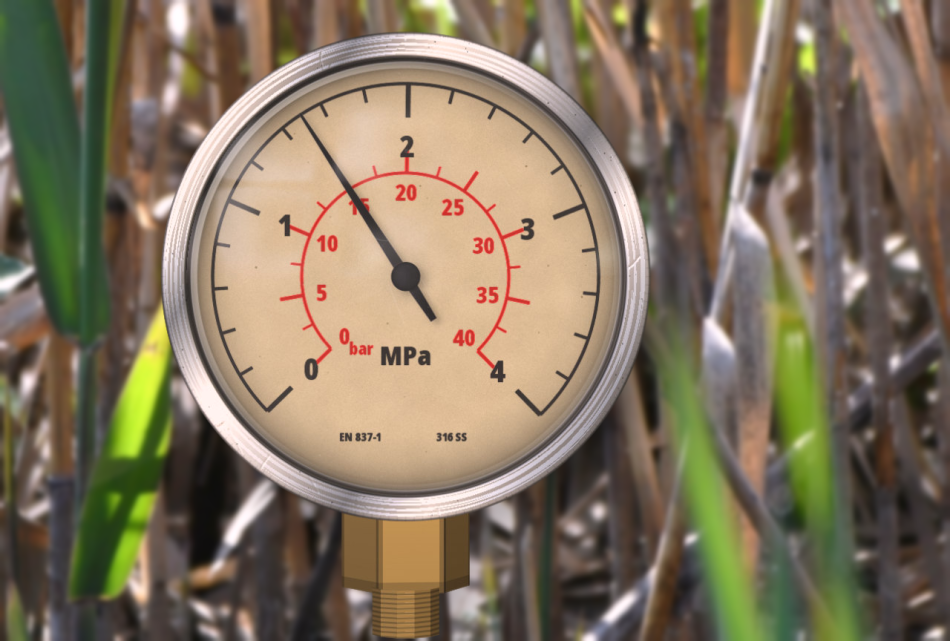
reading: 1.5 MPa
